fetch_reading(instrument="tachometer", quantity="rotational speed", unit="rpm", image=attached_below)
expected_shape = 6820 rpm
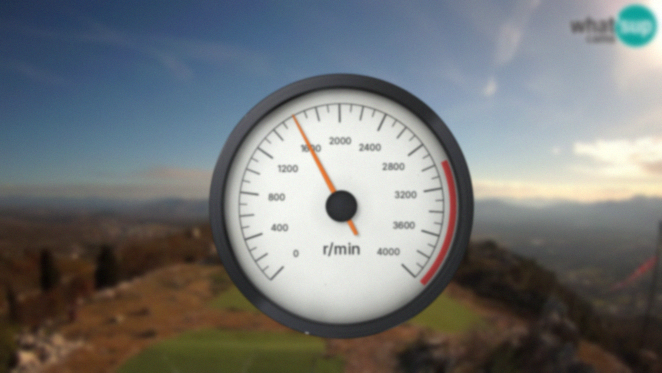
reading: 1600 rpm
